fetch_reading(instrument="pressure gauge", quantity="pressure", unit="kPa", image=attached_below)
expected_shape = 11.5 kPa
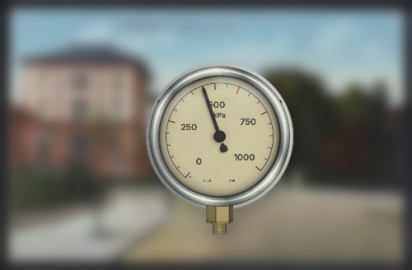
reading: 450 kPa
